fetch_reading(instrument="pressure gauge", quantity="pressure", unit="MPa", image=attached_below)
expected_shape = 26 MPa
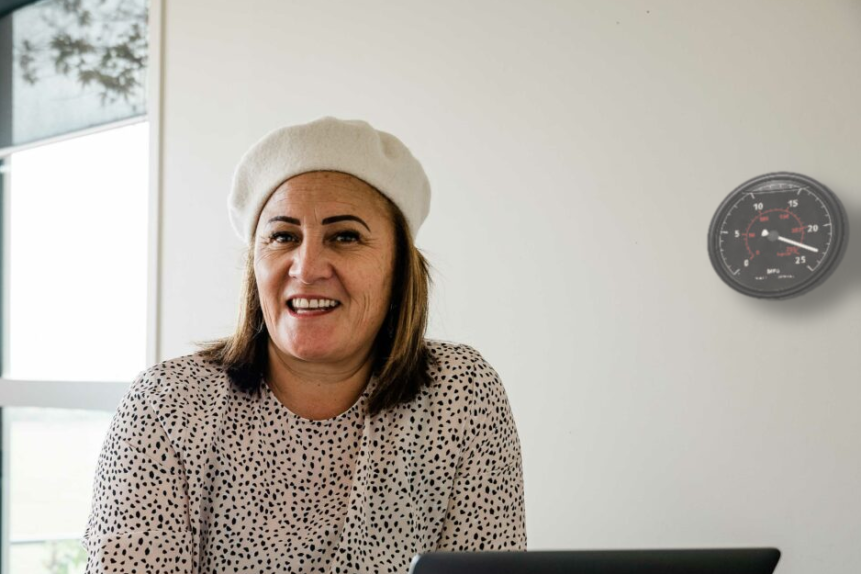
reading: 23 MPa
